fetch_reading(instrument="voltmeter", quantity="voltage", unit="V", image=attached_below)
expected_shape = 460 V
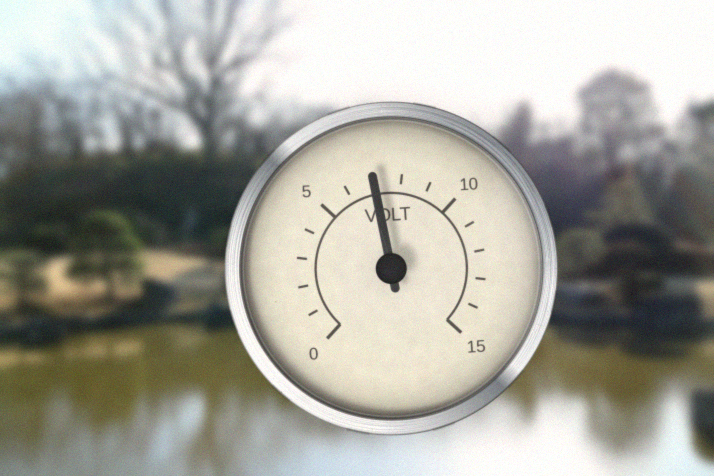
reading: 7 V
